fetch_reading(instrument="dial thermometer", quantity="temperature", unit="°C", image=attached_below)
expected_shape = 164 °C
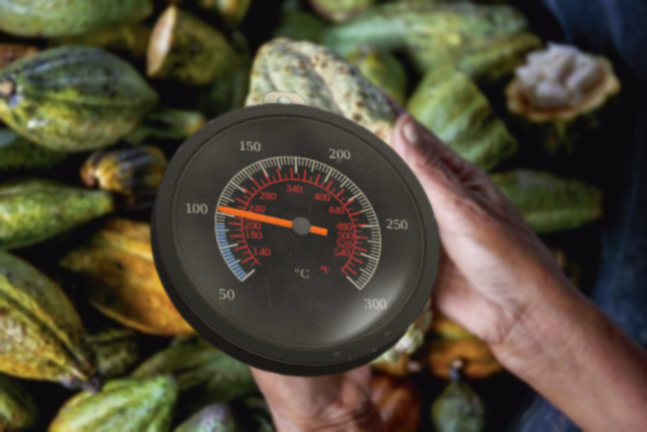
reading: 100 °C
